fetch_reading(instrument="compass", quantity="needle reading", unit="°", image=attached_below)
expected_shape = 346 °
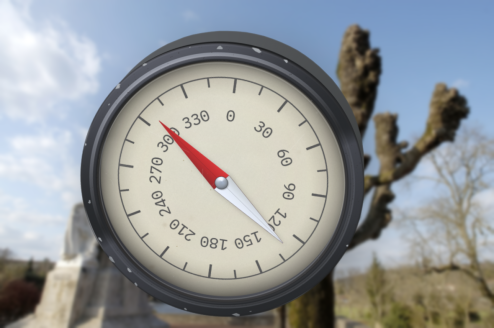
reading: 307.5 °
